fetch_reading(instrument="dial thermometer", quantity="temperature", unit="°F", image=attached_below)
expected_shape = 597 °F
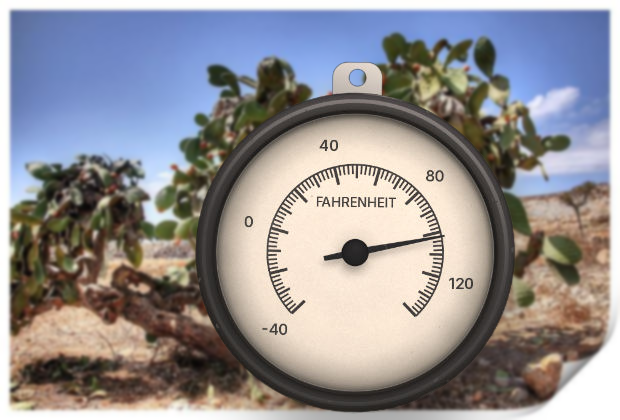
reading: 102 °F
